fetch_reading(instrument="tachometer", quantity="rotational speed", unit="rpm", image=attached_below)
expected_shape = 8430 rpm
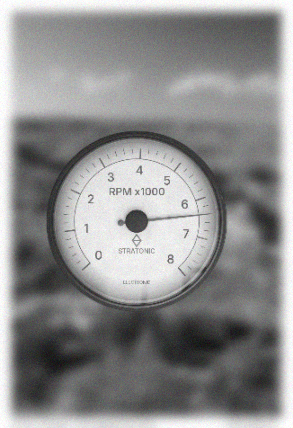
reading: 6400 rpm
